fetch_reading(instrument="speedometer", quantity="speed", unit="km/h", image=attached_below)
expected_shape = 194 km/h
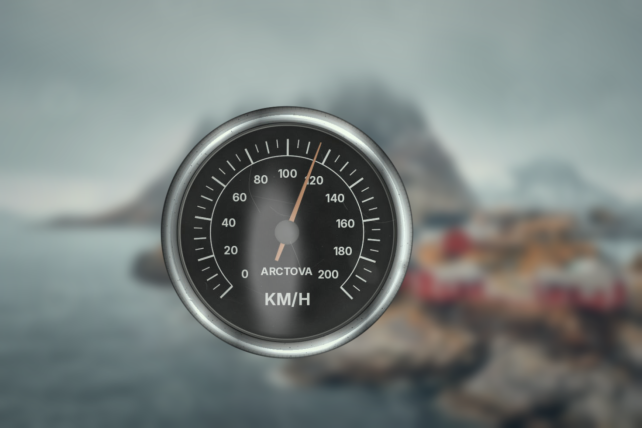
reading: 115 km/h
